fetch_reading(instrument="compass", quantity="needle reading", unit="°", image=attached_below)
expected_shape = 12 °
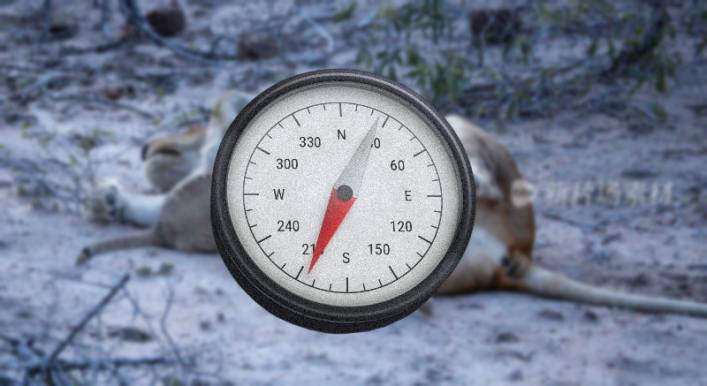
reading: 205 °
